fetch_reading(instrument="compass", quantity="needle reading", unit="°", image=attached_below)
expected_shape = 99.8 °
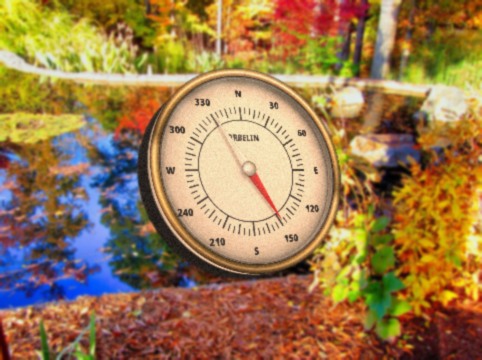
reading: 150 °
